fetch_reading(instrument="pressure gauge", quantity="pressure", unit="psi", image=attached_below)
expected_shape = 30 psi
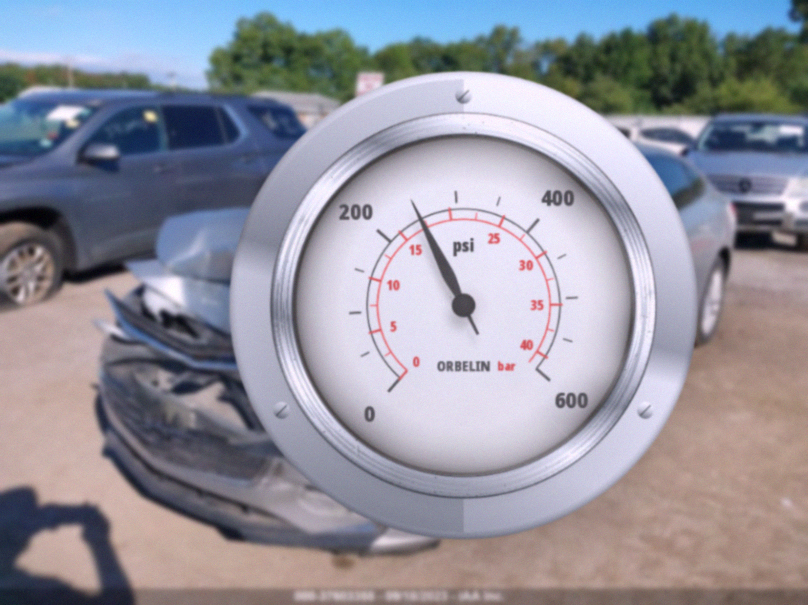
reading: 250 psi
